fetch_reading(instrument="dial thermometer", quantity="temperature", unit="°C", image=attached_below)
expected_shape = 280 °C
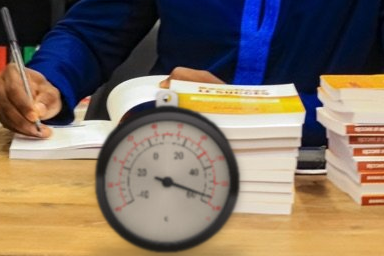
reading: 56 °C
